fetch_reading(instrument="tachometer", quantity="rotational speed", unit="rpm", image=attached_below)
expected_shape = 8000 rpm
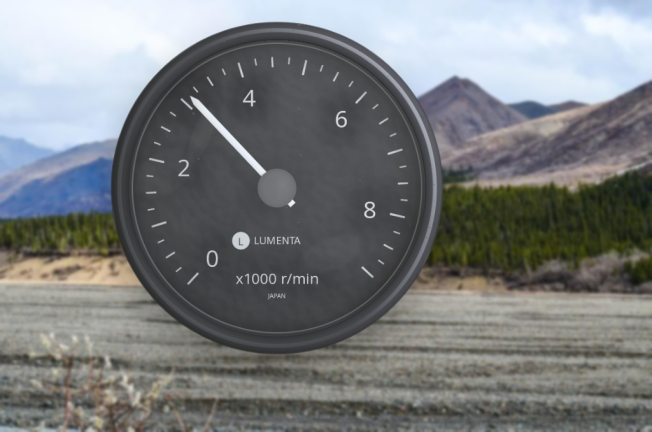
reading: 3125 rpm
